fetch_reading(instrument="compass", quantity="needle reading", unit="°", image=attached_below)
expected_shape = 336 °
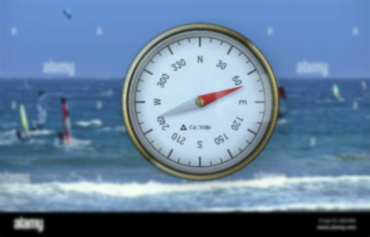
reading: 70 °
